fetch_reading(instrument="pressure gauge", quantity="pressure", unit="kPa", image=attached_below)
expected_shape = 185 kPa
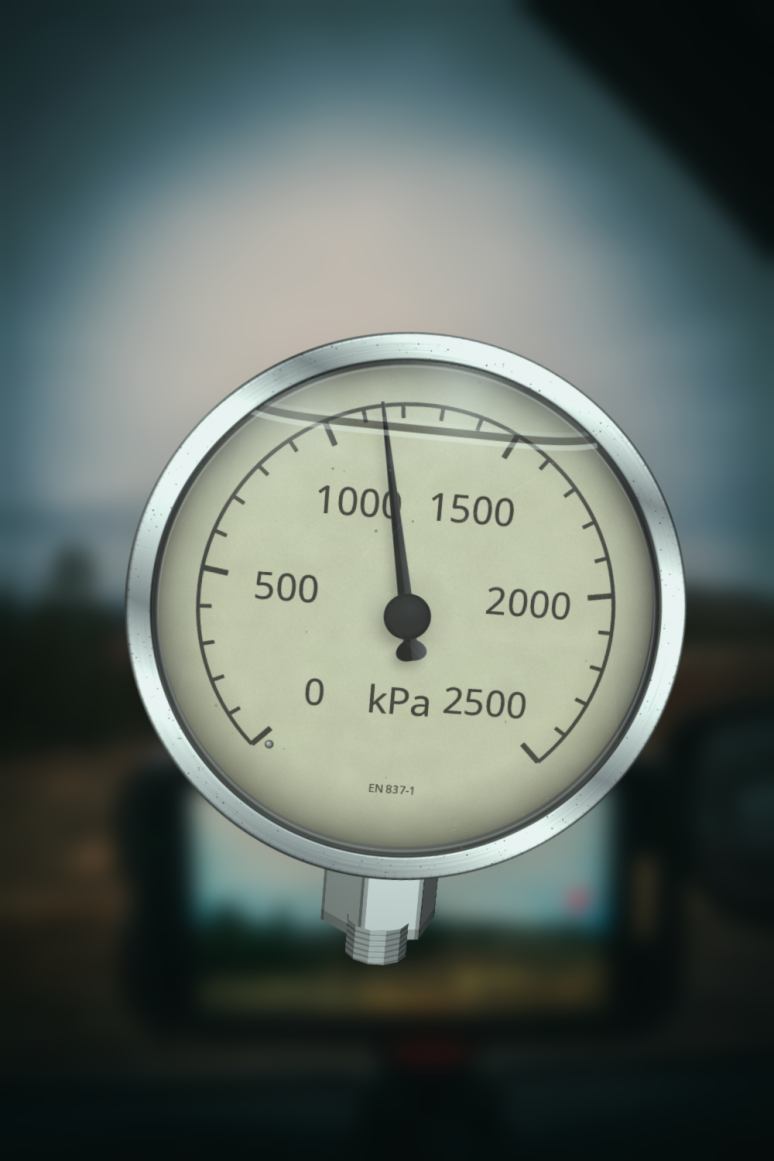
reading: 1150 kPa
